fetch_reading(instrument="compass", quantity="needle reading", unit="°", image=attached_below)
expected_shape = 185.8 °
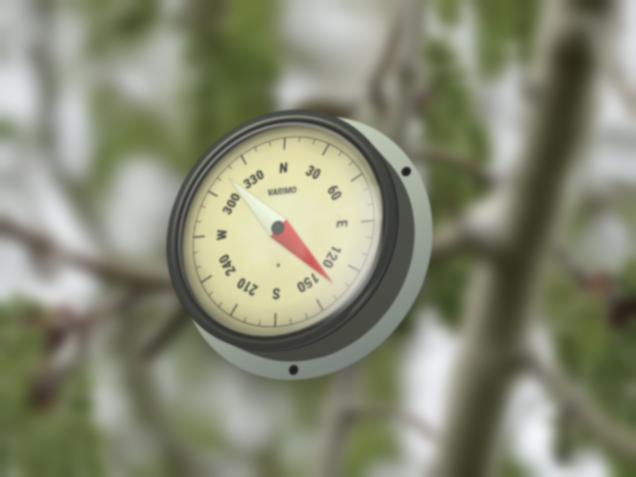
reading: 135 °
